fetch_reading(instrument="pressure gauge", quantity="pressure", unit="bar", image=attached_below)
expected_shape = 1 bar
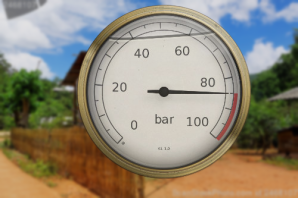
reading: 85 bar
